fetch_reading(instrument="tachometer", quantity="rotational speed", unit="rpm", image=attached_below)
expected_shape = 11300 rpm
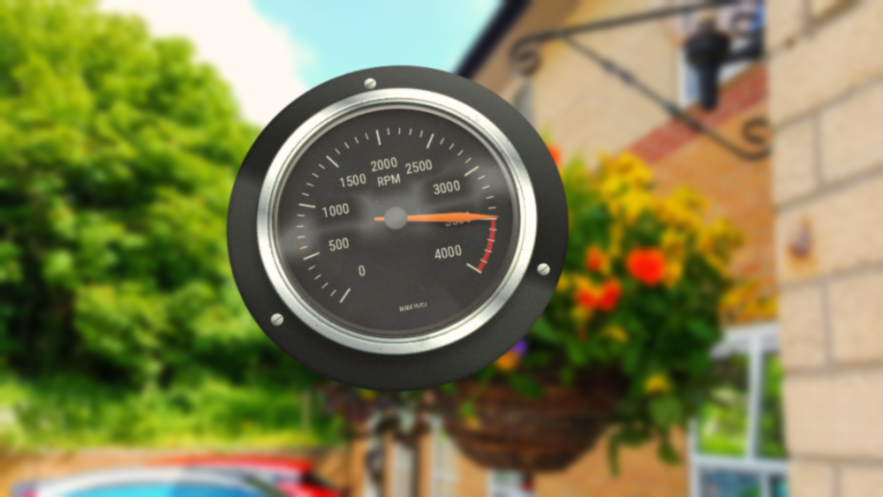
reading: 3500 rpm
